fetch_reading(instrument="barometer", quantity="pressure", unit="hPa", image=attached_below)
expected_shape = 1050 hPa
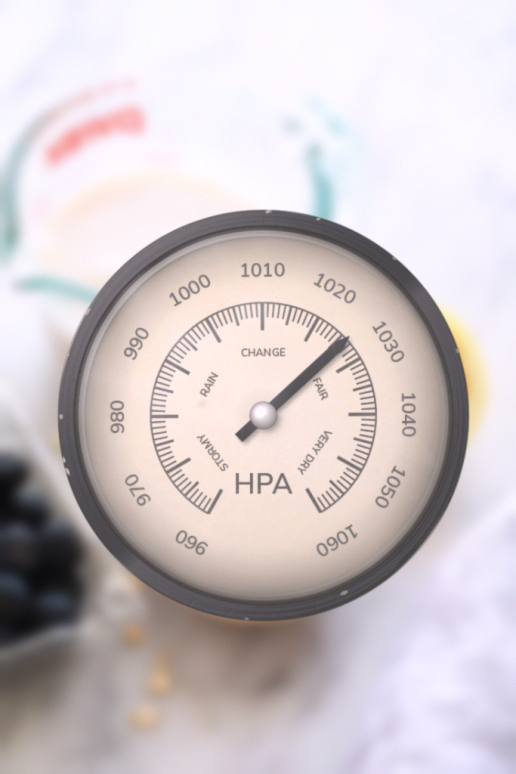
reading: 1026 hPa
